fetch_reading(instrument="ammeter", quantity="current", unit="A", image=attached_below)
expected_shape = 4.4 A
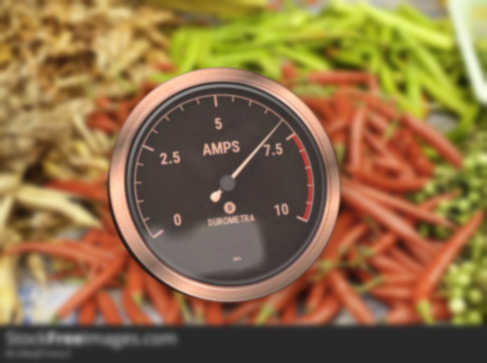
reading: 7 A
